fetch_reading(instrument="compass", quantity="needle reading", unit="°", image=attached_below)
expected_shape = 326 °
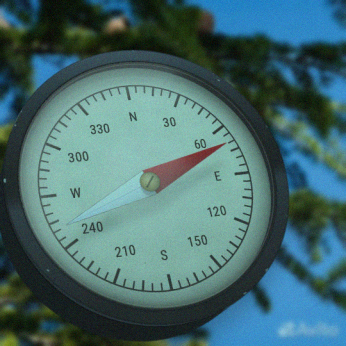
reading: 70 °
